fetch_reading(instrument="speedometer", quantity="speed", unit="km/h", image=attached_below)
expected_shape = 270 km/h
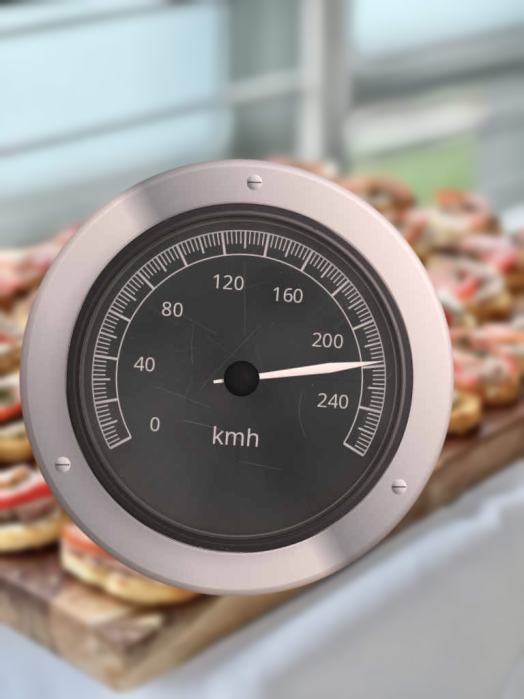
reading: 218 km/h
